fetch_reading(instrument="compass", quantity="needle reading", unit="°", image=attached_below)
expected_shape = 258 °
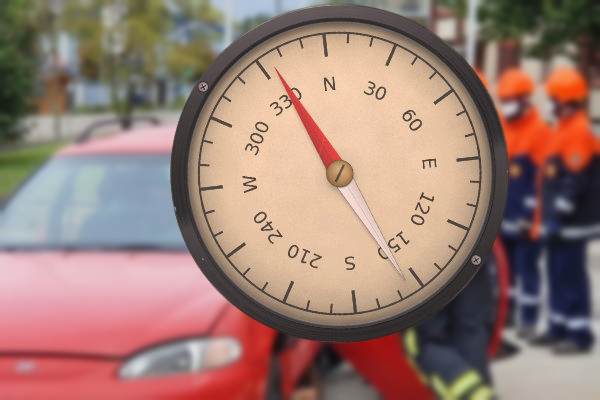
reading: 335 °
